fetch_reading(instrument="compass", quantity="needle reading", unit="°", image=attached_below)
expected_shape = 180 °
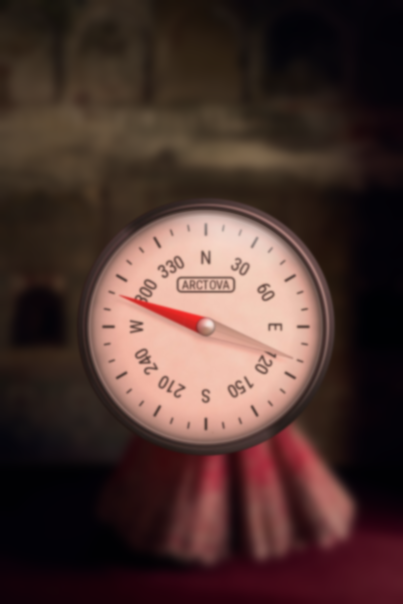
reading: 290 °
